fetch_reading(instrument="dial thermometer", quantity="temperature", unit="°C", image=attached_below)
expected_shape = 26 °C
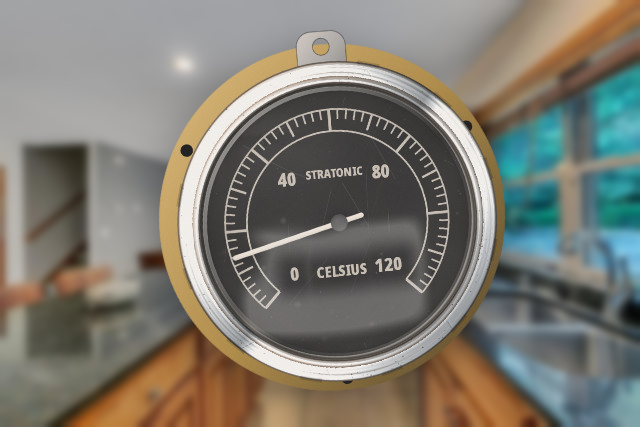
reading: 14 °C
